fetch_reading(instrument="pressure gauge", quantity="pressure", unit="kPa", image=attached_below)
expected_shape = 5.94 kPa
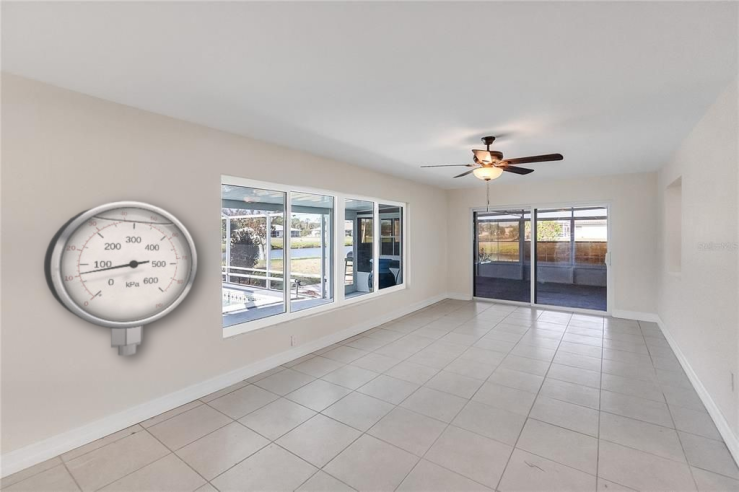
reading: 75 kPa
